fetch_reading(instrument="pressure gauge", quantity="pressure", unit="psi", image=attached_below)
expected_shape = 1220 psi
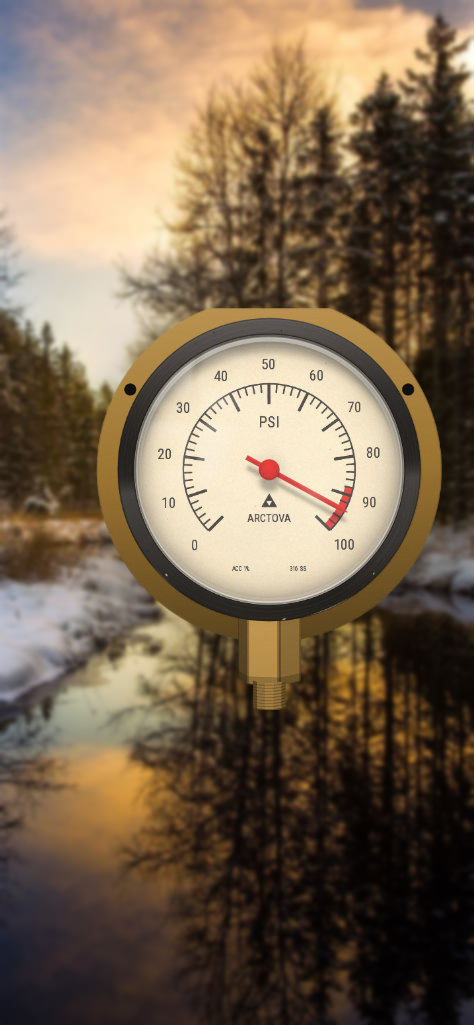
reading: 94 psi
